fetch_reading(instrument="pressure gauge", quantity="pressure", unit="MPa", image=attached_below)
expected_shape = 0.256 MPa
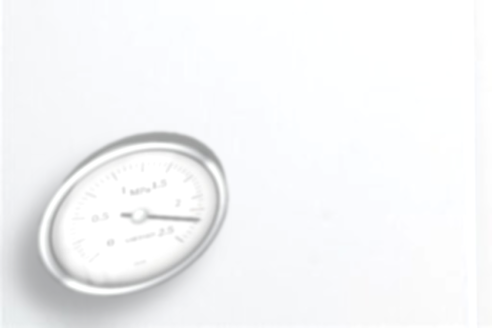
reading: 2.25 MPa
